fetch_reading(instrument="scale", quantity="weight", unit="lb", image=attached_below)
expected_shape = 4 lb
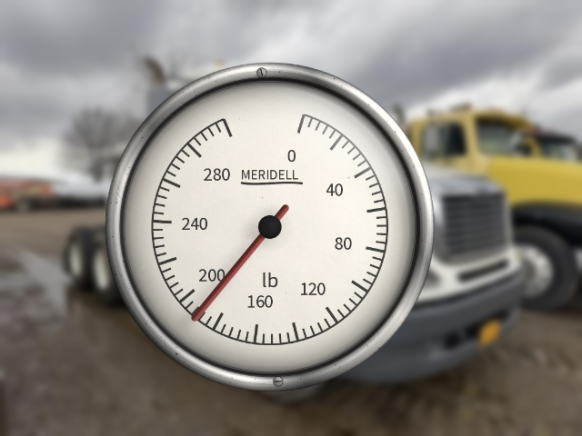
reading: 190 lb
